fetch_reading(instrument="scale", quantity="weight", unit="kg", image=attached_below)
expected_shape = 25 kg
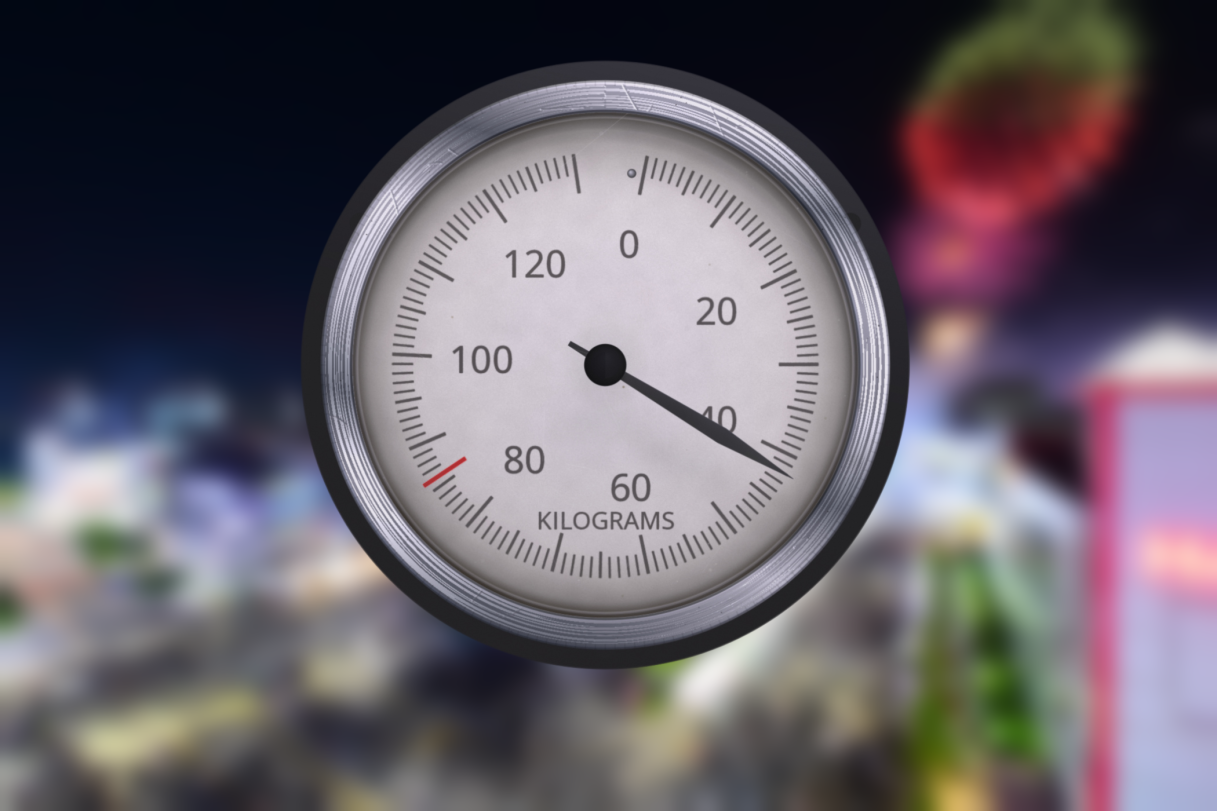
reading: 42 kg
